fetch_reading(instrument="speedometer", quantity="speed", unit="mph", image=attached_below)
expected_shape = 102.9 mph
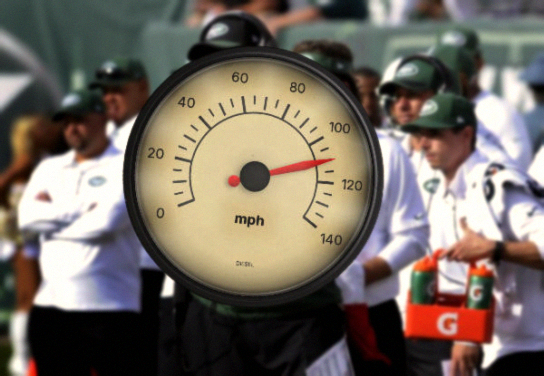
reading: 110 mph
